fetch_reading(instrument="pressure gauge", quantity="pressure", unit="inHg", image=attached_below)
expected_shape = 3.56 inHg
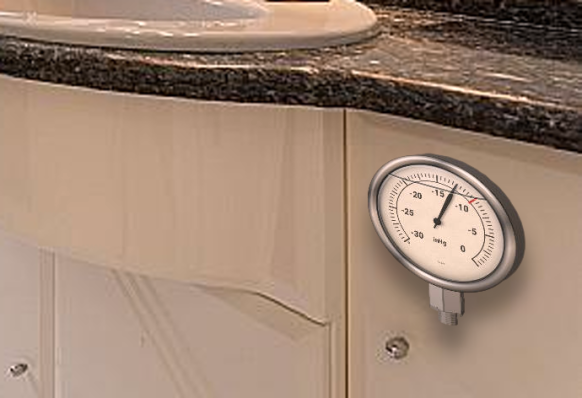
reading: -12.5 inHg
